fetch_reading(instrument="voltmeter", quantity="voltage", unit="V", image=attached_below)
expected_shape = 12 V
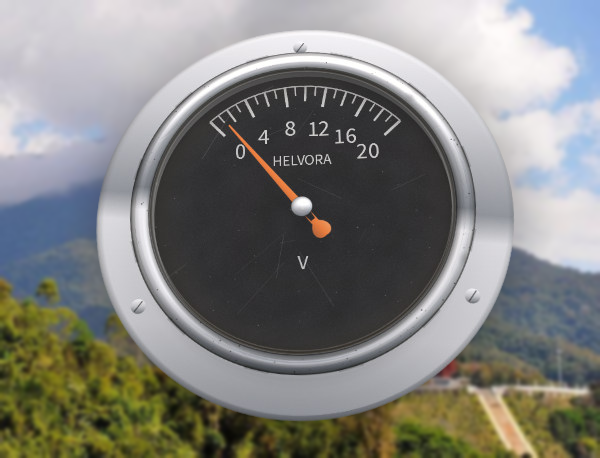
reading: 1 V
